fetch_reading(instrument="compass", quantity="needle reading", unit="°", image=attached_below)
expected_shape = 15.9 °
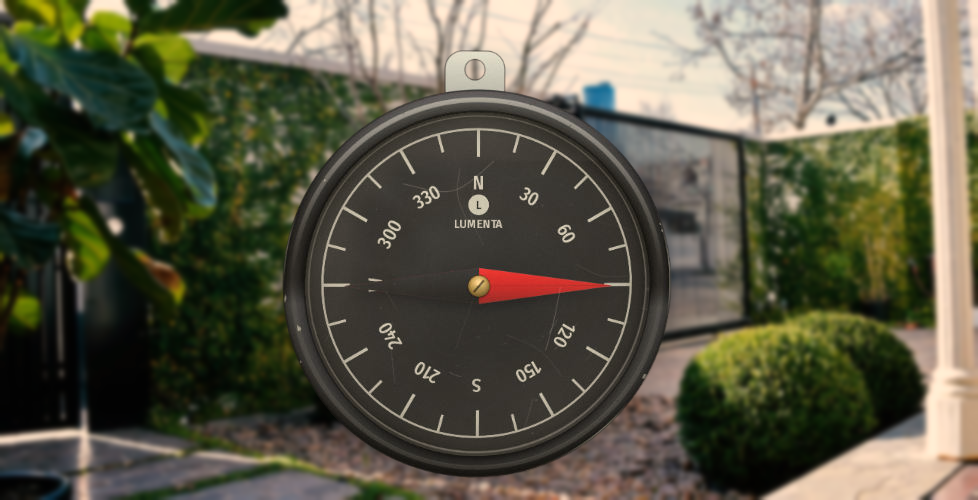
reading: 90 °
